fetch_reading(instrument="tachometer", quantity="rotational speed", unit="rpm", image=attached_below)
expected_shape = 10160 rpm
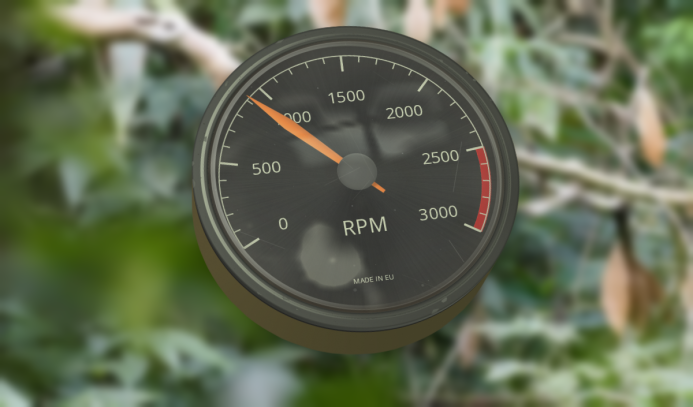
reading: 900 rpm
